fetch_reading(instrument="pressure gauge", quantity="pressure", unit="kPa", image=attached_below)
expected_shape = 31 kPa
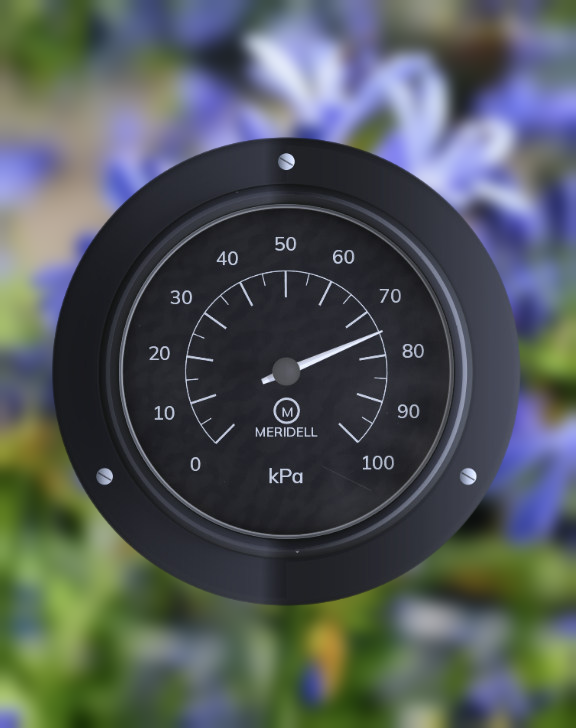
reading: 75 kPa
